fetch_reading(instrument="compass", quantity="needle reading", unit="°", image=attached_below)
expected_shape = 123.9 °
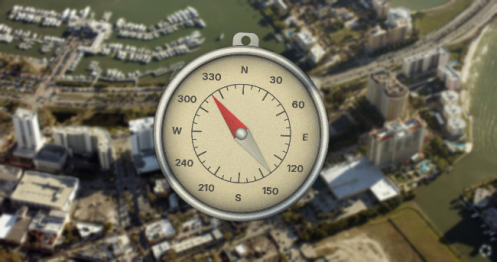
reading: 320 °
